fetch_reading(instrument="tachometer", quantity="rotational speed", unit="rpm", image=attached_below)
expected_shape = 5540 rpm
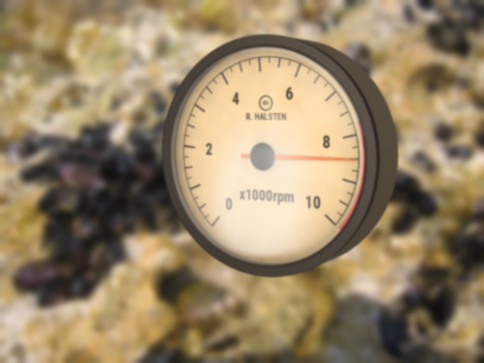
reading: 8500 rpm
